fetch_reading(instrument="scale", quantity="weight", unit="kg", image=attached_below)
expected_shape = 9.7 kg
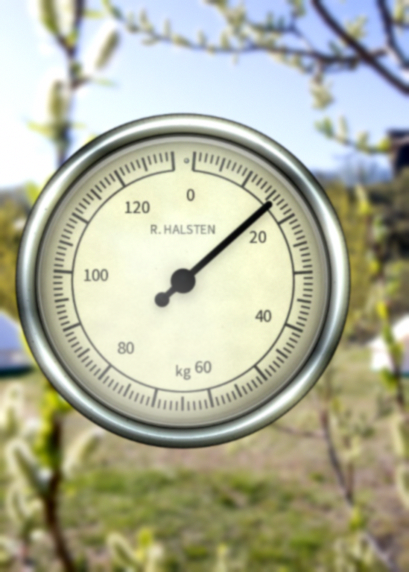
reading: 16 kg
